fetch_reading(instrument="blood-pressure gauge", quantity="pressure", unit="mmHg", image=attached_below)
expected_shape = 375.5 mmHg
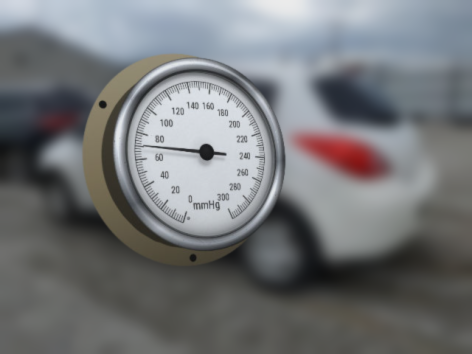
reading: 70 mmHg
